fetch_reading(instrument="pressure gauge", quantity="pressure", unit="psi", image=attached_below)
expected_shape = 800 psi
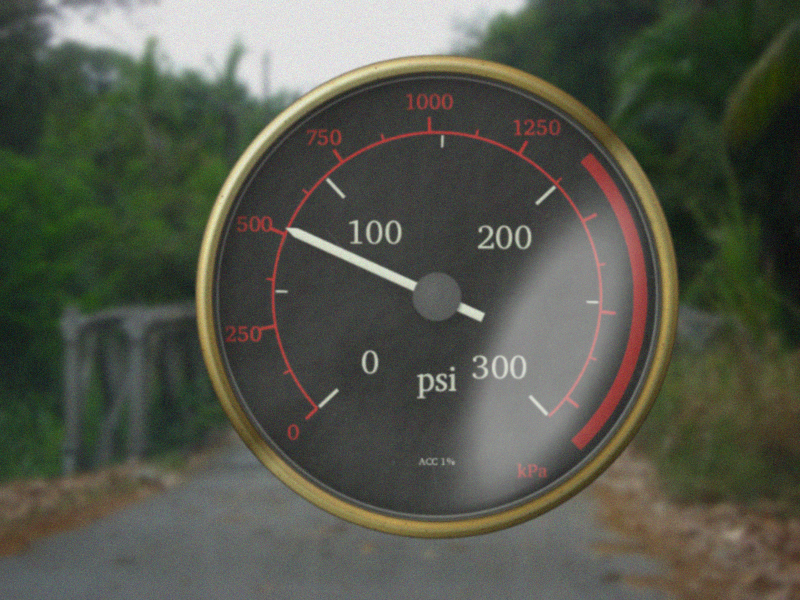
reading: 75 psi
